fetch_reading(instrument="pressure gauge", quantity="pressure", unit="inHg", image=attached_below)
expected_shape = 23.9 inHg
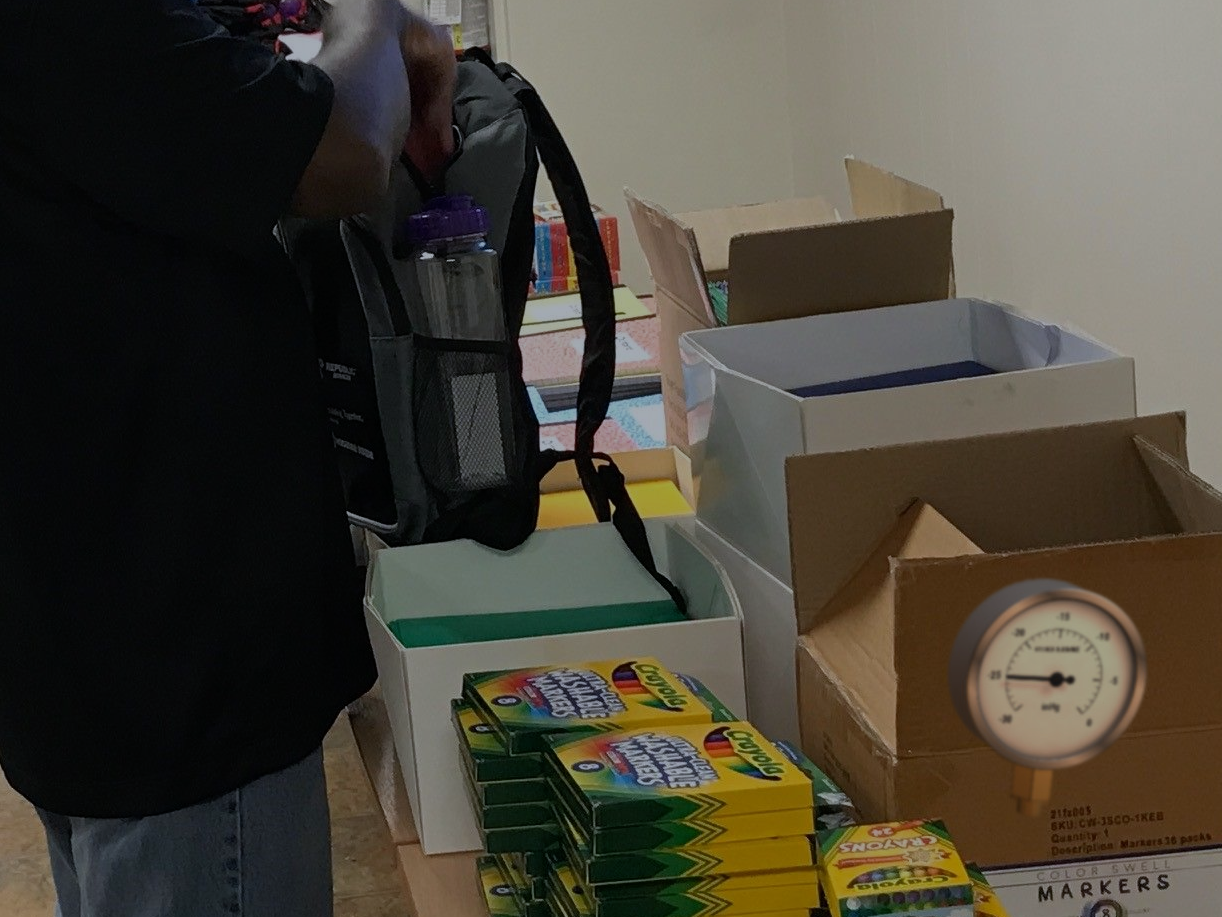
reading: -25 inHg
